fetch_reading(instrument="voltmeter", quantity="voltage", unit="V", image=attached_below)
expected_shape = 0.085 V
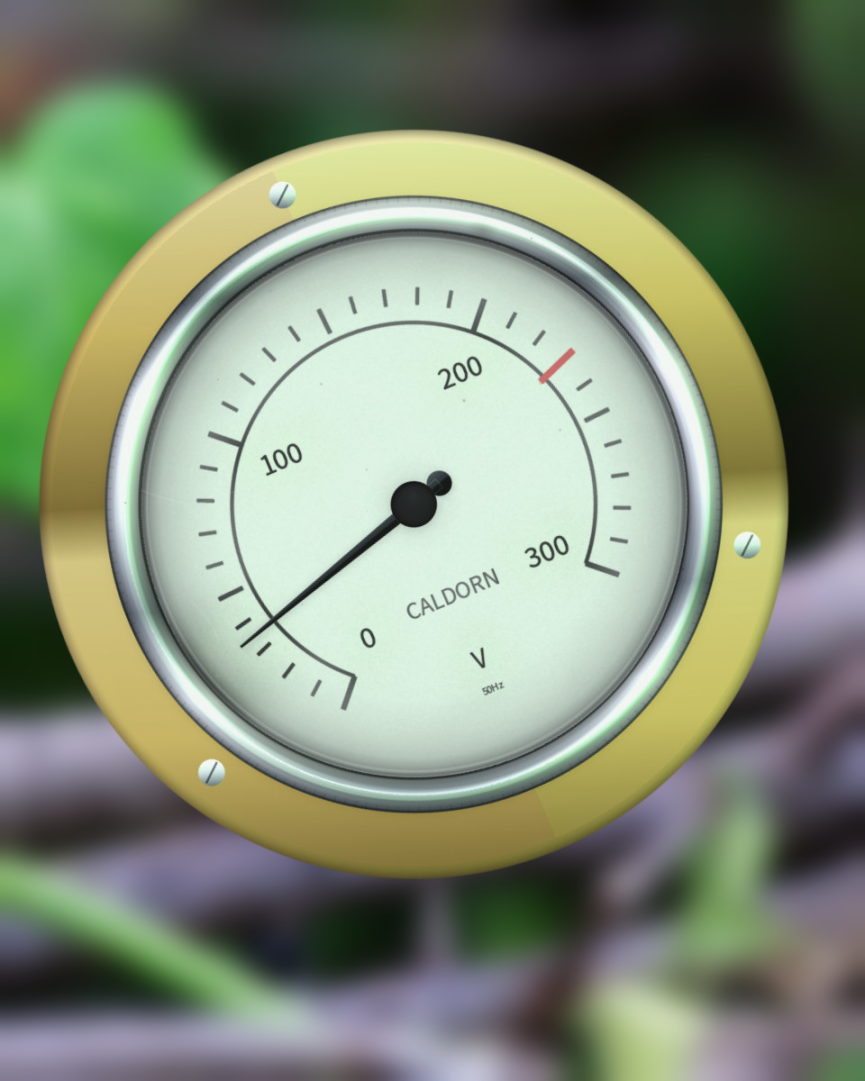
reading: 35 V
